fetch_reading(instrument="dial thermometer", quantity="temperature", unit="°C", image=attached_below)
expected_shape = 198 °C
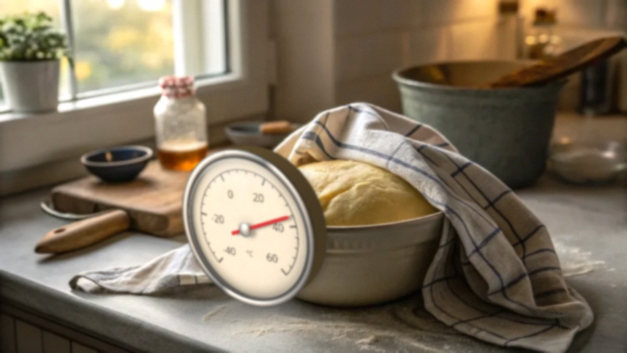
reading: 36 °C
